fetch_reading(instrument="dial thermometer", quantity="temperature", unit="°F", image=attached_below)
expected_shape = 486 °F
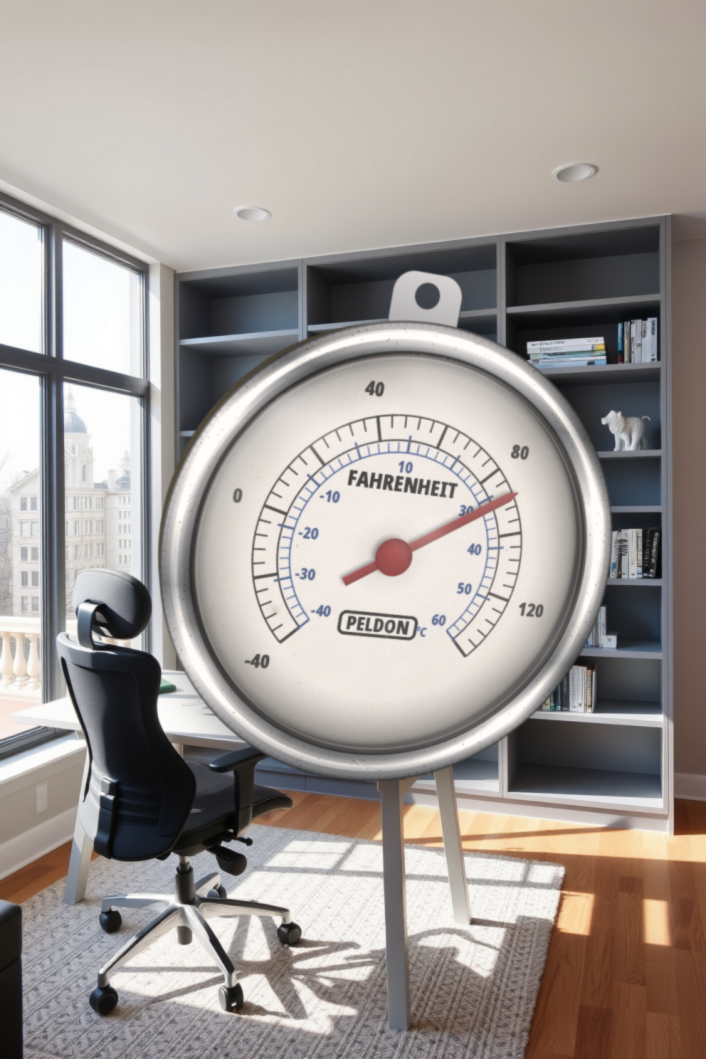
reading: 88 °F
